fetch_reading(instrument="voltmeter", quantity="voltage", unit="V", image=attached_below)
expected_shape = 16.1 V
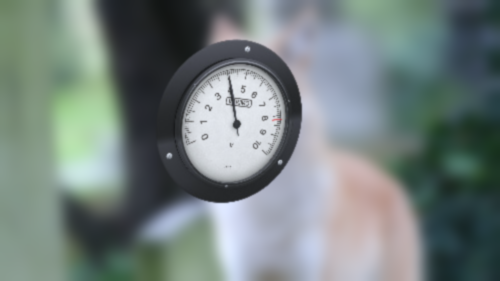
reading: 4 V
